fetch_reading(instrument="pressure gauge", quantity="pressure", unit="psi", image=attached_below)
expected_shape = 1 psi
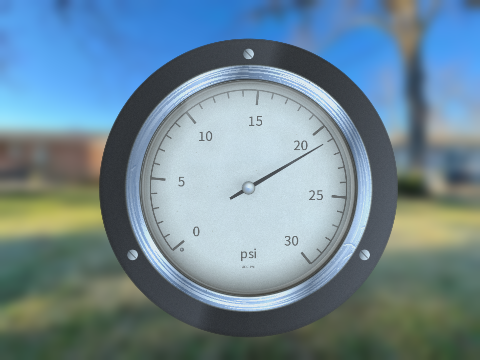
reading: 21 psi
